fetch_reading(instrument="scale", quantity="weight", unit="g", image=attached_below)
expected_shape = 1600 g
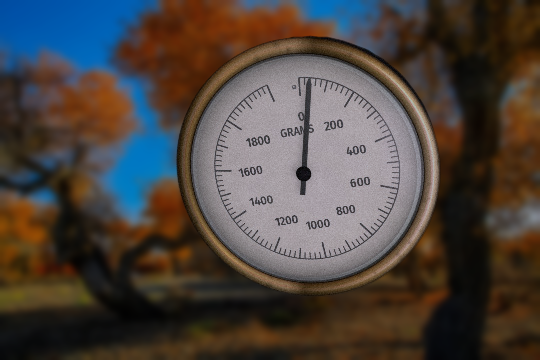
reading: 40 g
